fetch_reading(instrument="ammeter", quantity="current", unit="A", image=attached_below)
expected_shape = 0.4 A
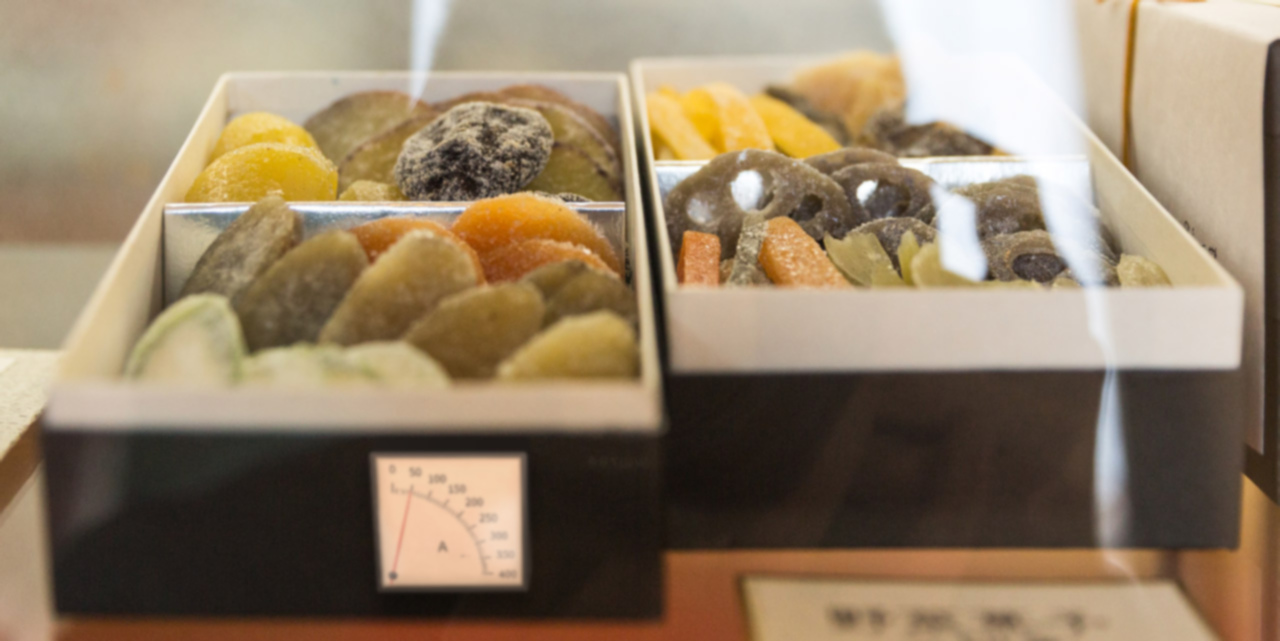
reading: 50 A
